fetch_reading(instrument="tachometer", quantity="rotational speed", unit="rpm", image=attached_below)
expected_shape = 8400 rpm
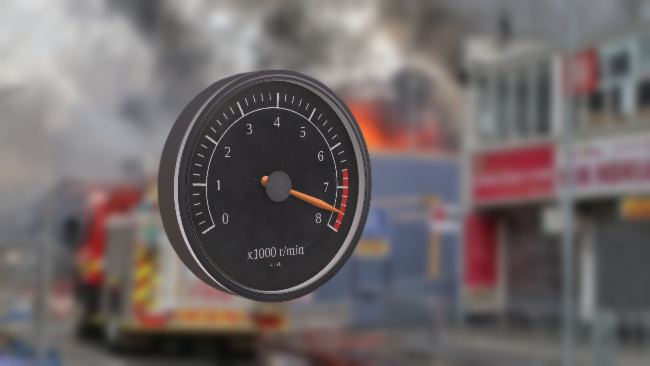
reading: 7600 rpm
